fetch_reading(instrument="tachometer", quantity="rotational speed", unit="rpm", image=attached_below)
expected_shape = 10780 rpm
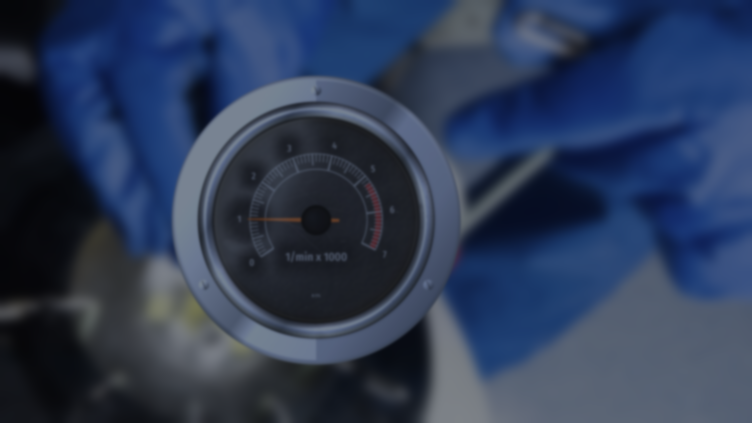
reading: 1000 rpm
